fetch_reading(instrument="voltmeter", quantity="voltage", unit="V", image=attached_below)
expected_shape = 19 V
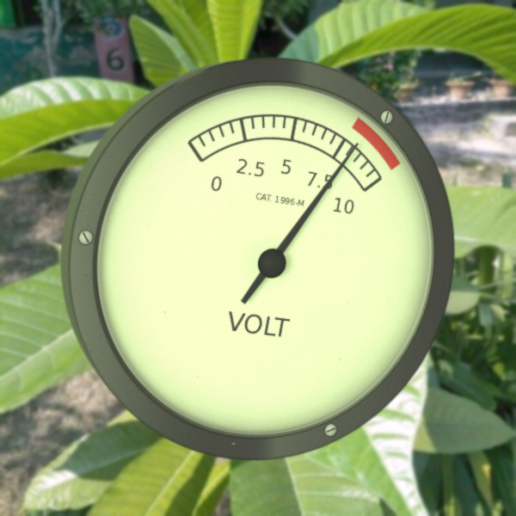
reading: 8 V
